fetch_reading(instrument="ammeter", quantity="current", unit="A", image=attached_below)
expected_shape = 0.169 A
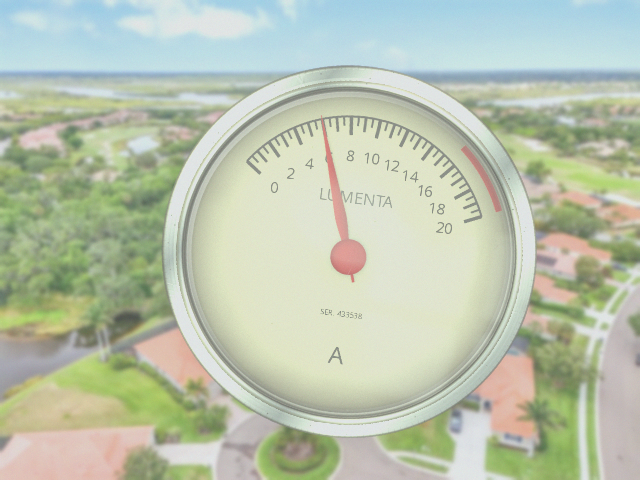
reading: 6 A
